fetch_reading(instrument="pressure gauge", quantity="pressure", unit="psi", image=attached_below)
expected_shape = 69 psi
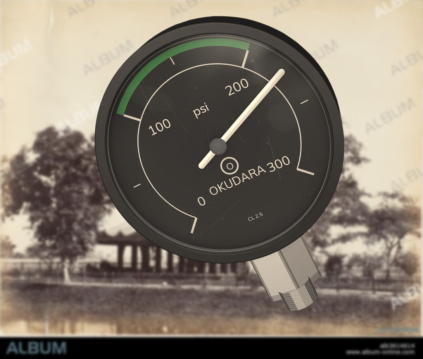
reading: 225 psi
